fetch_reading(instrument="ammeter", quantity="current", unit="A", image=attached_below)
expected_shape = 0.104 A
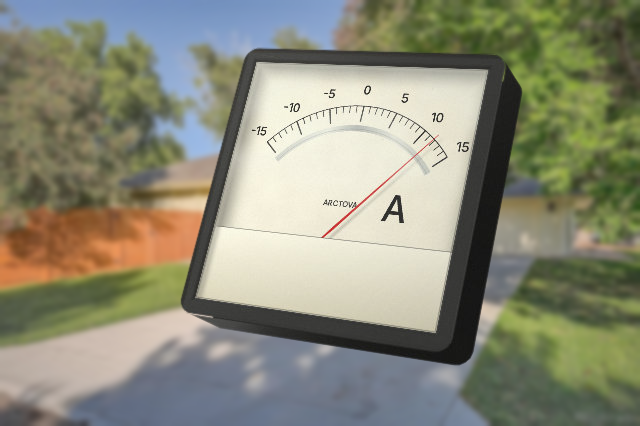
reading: 12 A
